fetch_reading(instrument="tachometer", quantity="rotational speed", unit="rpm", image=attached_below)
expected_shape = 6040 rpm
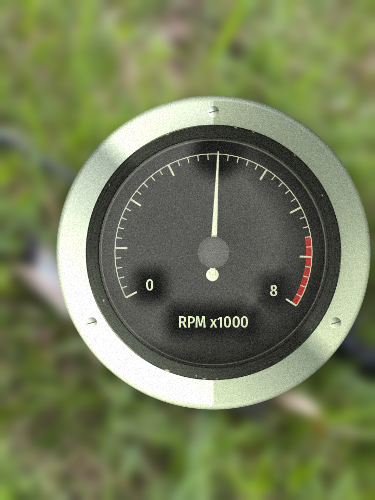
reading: 4000 rpm
